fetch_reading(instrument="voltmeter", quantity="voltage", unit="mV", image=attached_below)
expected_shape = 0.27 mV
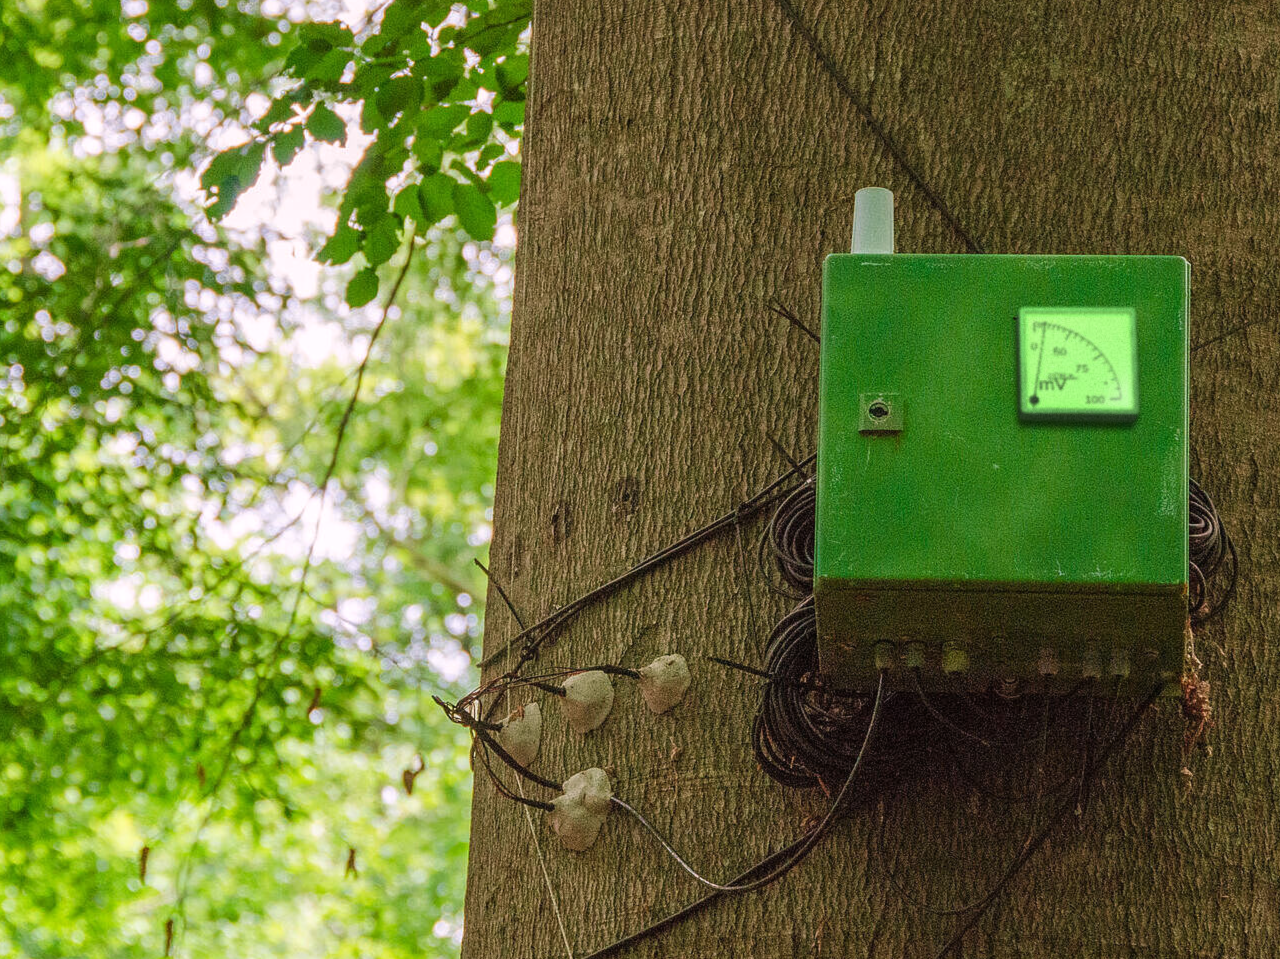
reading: 25 mV
